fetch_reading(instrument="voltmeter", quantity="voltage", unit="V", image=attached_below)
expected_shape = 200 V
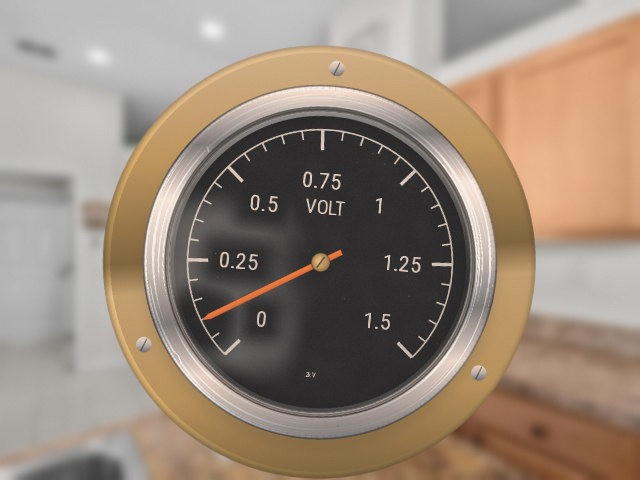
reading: 0.1 V
